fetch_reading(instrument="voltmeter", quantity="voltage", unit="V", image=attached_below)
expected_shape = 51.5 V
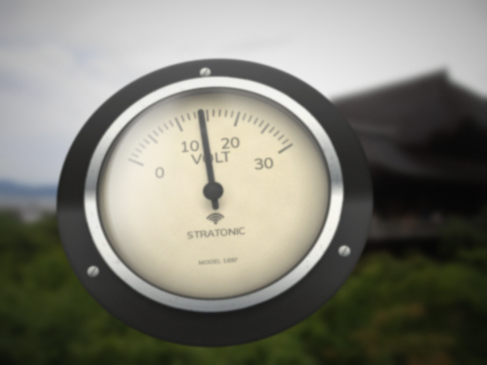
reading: 14 V
